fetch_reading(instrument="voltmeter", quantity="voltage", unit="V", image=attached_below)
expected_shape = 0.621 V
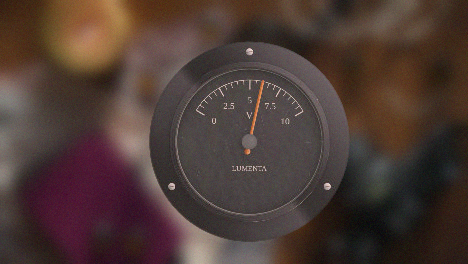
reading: 6 V
